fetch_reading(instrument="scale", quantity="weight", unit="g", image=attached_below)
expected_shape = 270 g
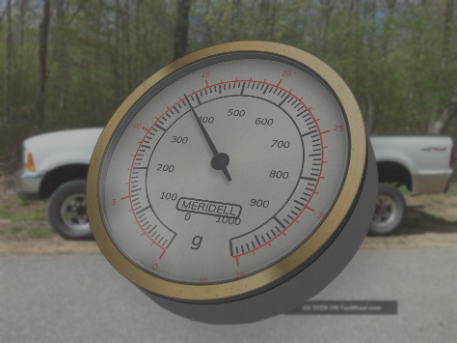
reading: 380 g
